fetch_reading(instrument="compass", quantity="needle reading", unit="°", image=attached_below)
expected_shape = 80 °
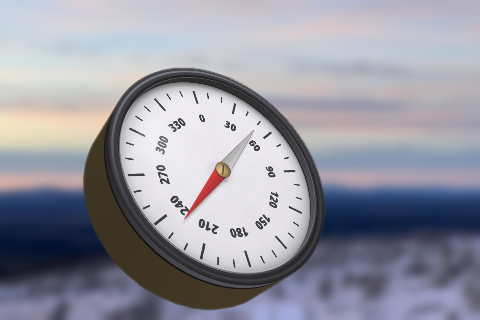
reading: 230 °
